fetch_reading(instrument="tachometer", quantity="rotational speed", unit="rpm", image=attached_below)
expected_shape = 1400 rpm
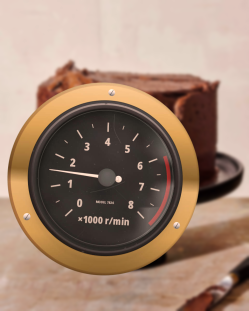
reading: 1500 rpm
